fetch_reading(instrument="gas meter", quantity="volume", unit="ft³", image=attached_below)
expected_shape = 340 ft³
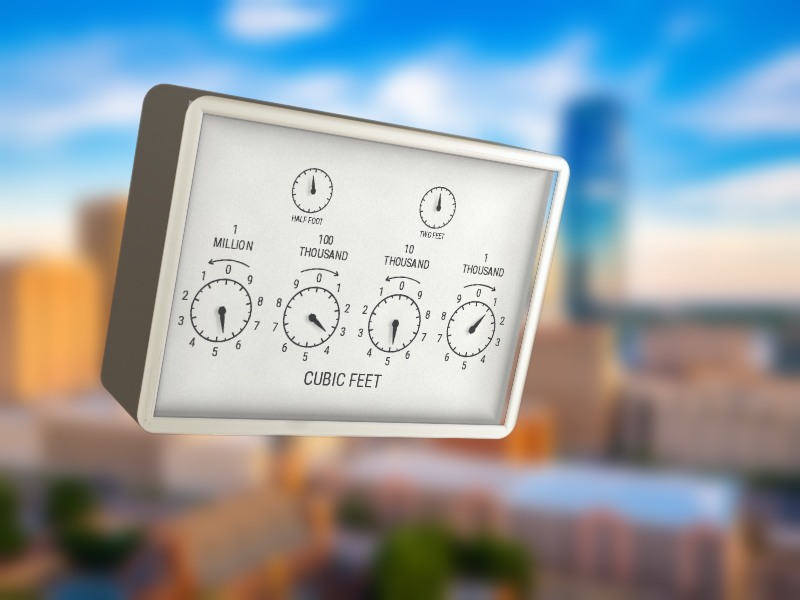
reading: 535100 ft³
